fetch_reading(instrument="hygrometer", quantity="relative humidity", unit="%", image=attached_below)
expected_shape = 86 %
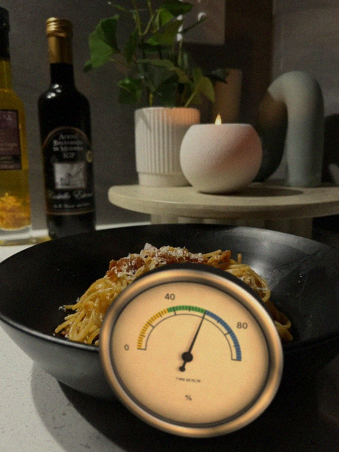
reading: 60 %
